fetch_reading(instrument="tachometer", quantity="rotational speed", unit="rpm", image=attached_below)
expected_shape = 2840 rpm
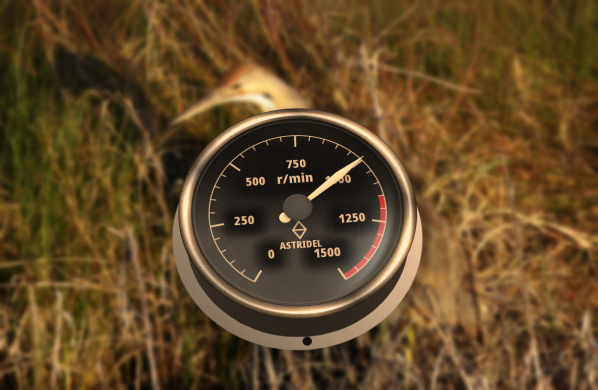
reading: 1000 rpm
